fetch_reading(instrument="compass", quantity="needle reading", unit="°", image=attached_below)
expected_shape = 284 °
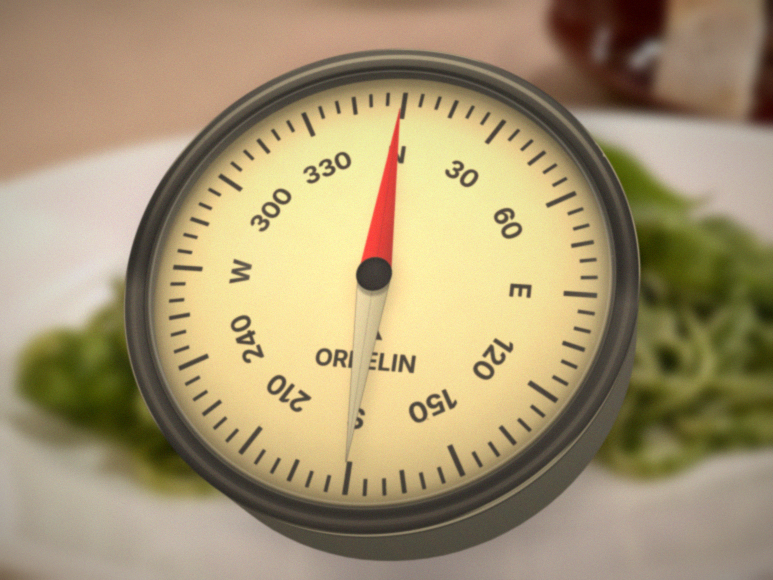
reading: 0 °
